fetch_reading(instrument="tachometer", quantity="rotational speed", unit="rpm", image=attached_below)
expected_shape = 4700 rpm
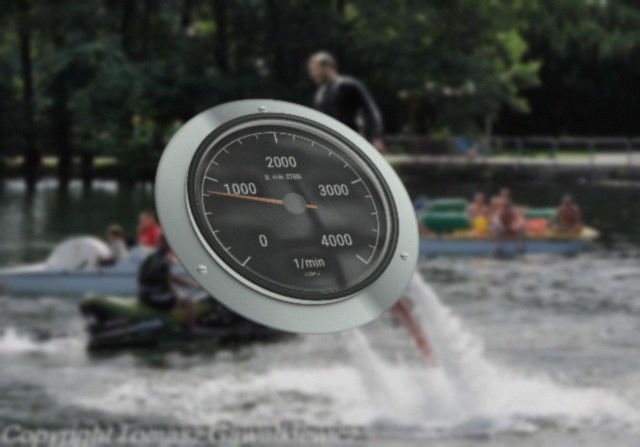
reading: 800 rpm
